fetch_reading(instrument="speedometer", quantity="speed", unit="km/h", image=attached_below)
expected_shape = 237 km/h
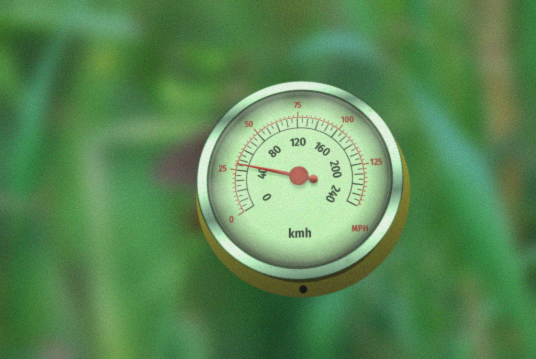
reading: 45 km/h
